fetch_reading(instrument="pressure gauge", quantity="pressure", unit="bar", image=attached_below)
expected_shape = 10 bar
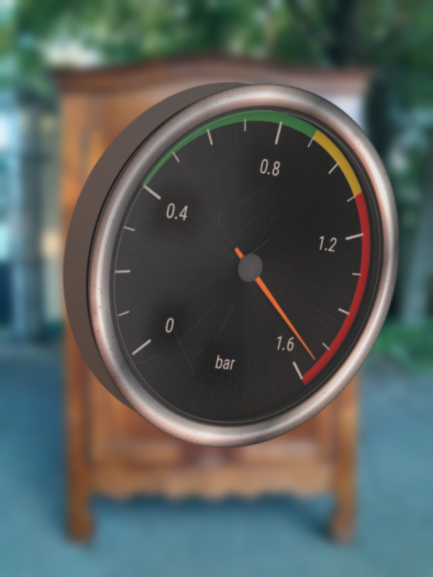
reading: 1.55 bar
